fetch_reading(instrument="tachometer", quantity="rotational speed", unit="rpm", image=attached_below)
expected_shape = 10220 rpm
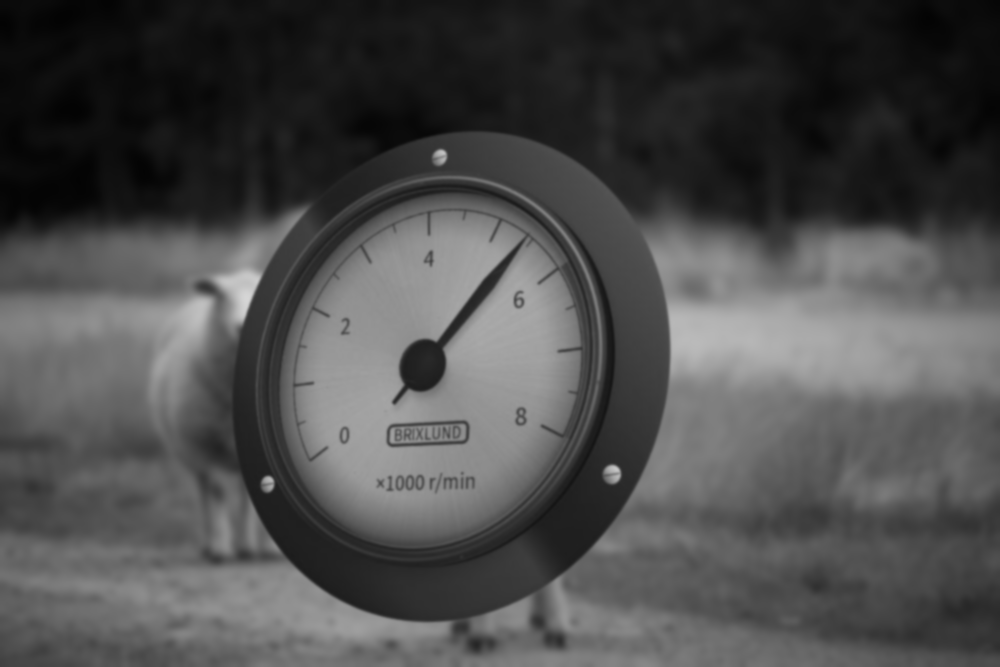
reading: 5500 rpm
